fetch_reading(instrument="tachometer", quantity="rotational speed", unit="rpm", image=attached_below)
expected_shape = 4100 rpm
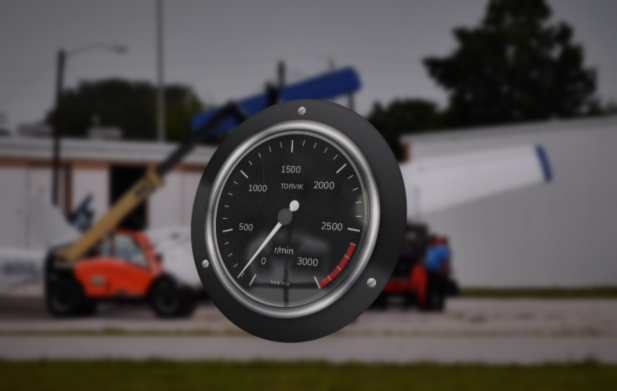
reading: 100 rpm
